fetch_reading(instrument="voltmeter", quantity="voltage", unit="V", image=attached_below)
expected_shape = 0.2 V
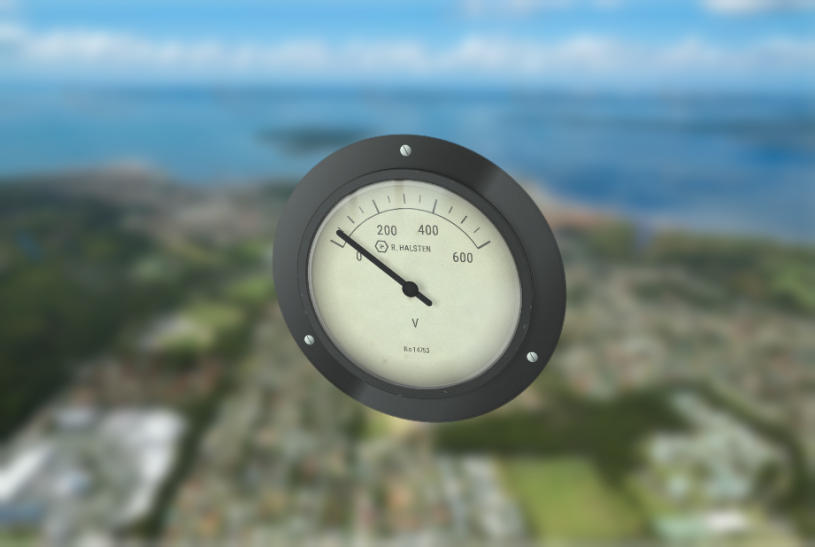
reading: 50 V
